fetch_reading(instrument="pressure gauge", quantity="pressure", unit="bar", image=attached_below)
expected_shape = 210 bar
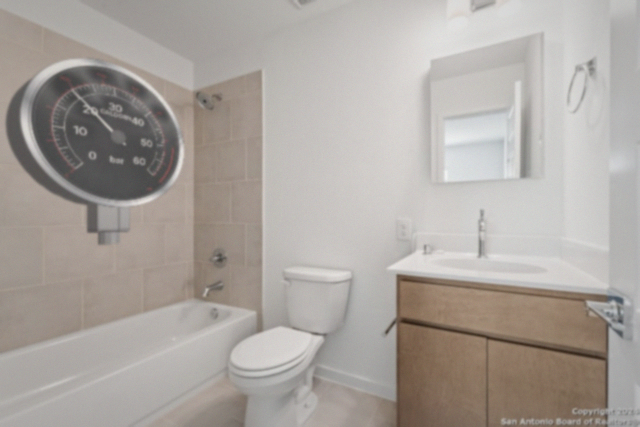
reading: 20 bar
